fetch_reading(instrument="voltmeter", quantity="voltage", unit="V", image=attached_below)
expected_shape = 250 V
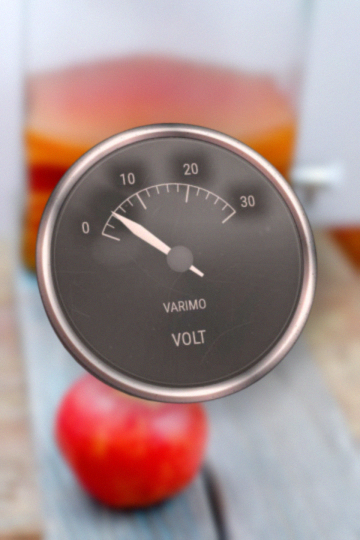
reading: 4 V
